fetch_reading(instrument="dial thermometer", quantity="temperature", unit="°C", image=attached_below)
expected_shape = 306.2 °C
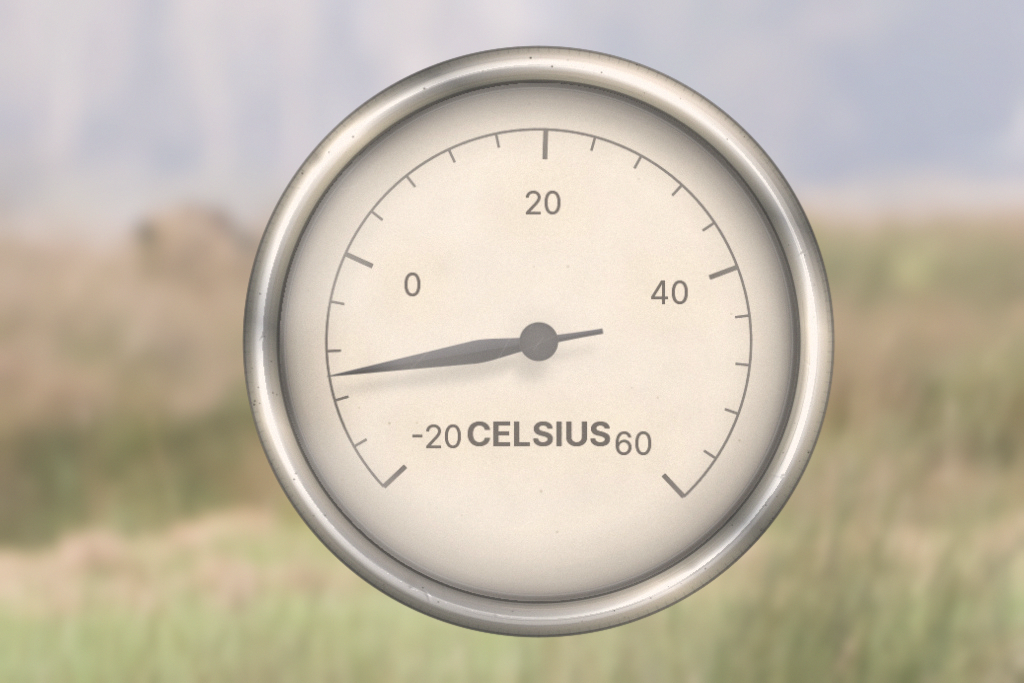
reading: -10 °C
